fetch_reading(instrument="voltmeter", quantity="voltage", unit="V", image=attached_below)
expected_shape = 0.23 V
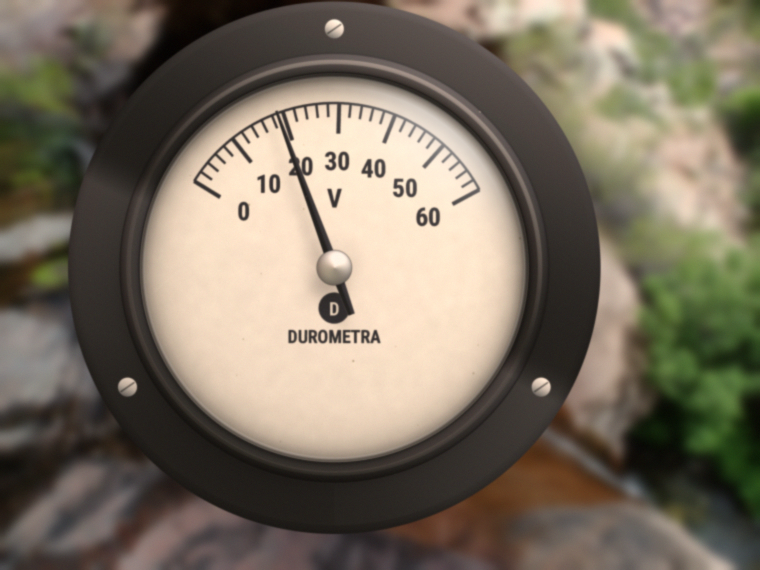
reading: 19 V
